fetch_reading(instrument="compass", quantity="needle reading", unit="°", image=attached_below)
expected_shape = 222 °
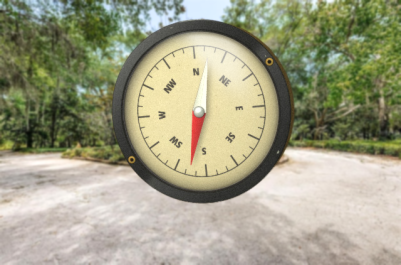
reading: 195 °
